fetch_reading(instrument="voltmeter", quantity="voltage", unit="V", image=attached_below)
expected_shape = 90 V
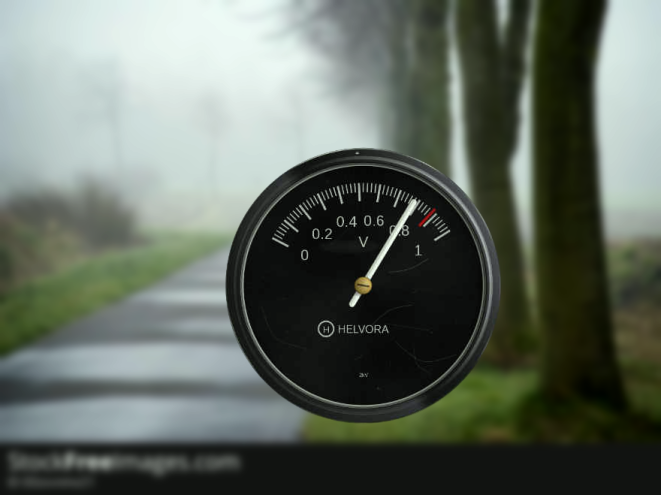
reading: 0.78 V
